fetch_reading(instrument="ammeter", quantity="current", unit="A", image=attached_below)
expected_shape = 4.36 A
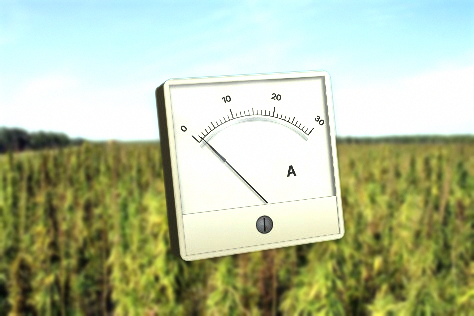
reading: 1 A
